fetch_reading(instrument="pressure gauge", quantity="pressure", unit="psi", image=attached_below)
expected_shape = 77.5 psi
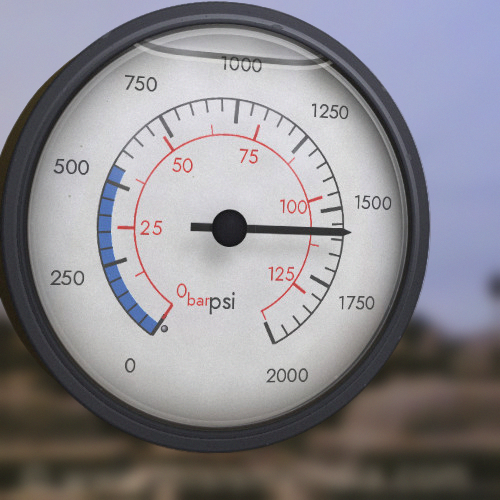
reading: 1575 psi
